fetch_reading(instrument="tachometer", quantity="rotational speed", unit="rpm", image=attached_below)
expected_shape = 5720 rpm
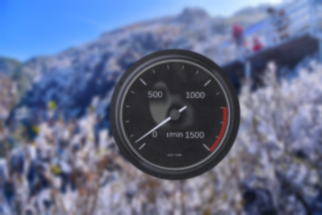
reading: 50 rpm
